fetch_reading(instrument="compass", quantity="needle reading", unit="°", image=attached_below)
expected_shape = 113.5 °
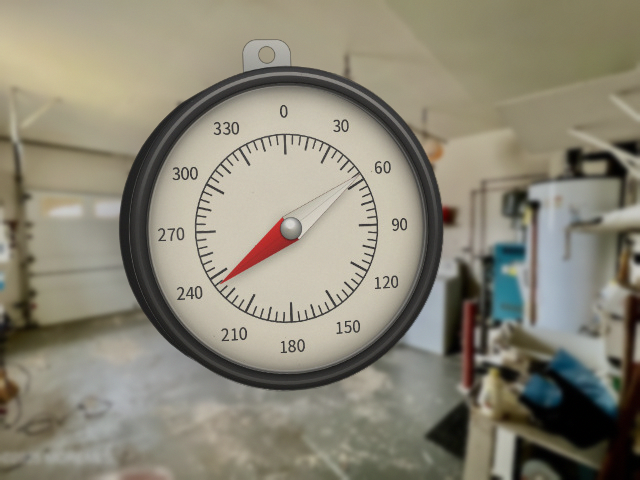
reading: 235 °
